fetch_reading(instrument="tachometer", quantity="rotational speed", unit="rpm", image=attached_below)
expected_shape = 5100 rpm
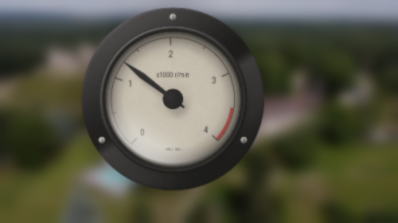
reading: 1250 rpm
